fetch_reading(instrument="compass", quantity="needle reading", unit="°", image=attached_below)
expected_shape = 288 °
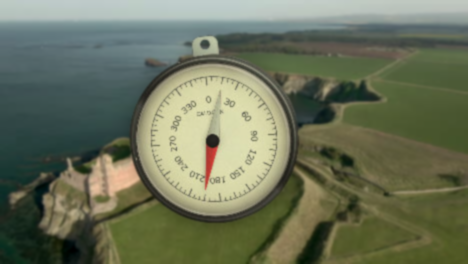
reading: 195 °
